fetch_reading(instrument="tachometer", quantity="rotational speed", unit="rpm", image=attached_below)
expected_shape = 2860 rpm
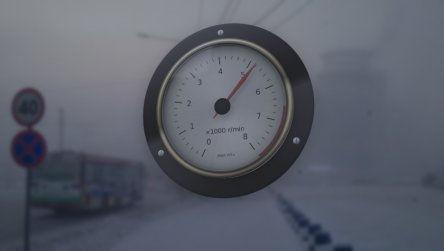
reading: 5200 rpm
